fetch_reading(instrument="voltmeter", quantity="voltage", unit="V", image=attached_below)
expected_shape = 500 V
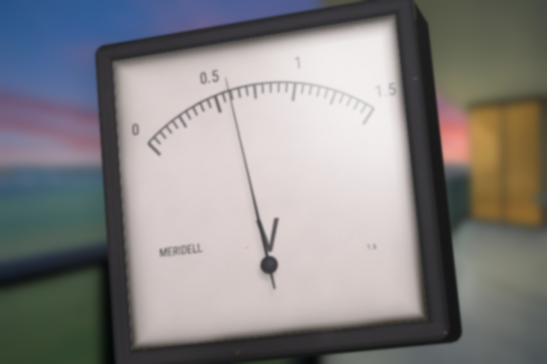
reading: 0.6 V
